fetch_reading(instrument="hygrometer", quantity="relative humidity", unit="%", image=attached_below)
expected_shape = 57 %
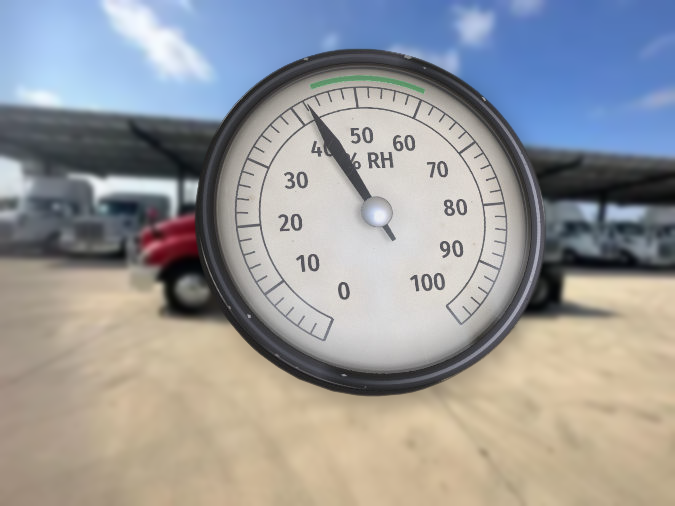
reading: 42 %
